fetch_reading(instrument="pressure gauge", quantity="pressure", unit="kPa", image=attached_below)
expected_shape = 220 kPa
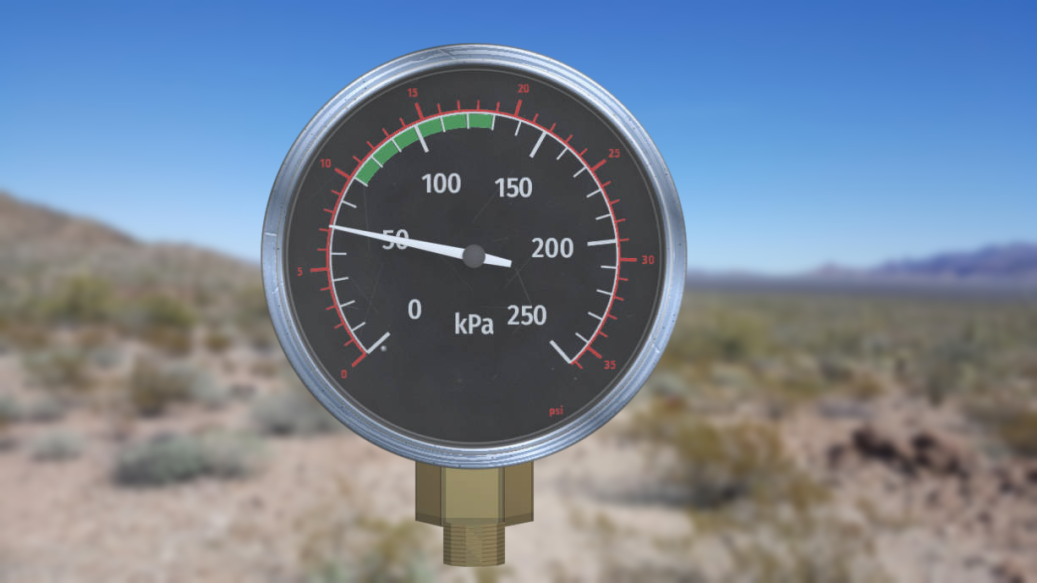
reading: 50 kPa
